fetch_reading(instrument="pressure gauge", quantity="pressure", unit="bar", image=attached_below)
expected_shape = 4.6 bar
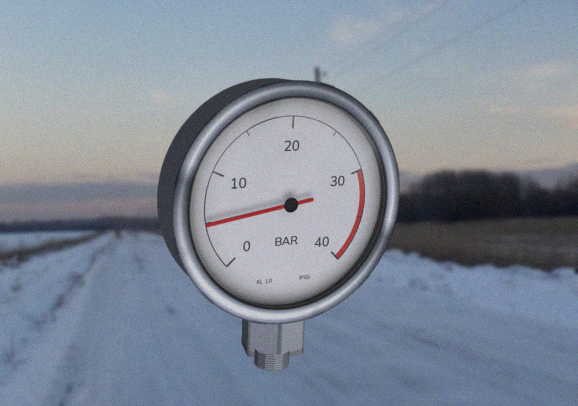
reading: 5 bar
